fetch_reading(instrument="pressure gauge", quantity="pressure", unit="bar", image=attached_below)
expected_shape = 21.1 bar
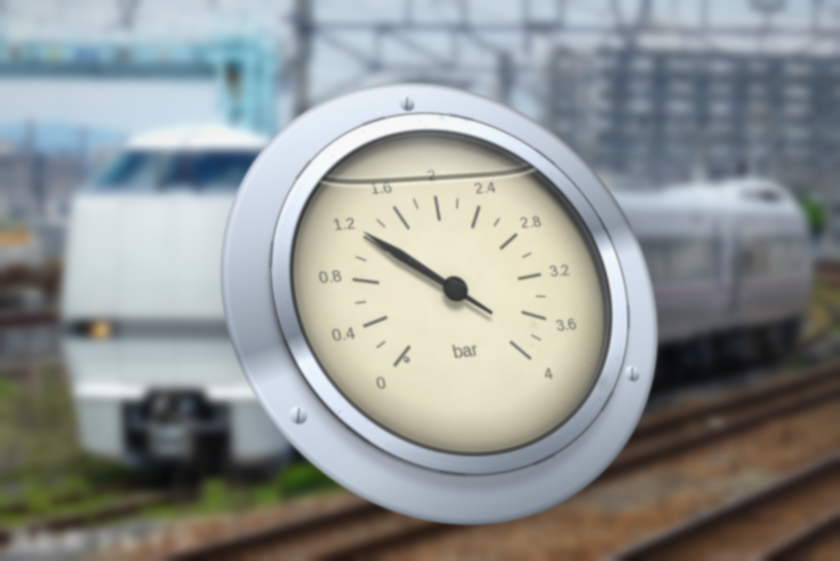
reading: 1.2 bar
